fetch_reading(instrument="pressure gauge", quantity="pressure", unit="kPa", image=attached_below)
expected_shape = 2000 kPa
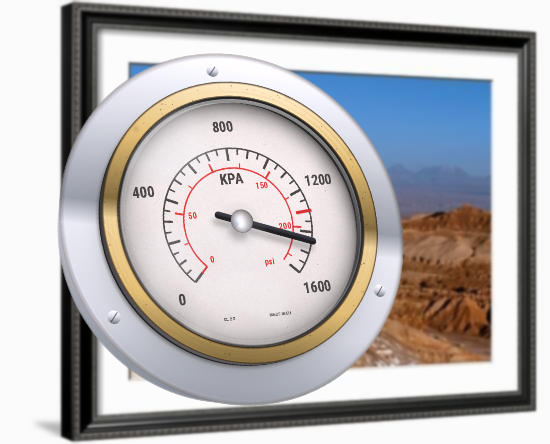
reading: 1450 kPa
